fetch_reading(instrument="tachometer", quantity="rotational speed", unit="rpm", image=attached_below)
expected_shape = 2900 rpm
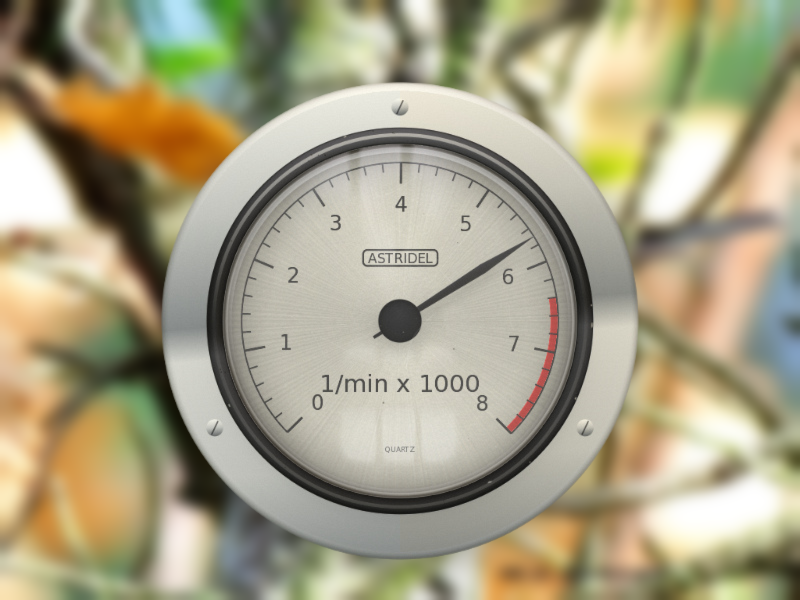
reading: 5700 rpm
